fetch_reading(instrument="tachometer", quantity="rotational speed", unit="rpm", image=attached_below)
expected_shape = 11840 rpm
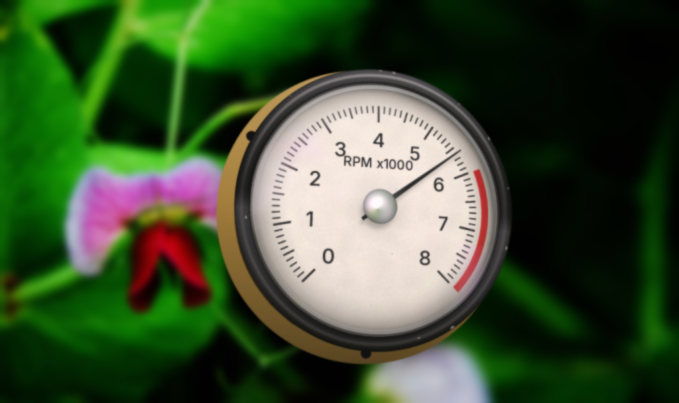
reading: 5600 rpm
